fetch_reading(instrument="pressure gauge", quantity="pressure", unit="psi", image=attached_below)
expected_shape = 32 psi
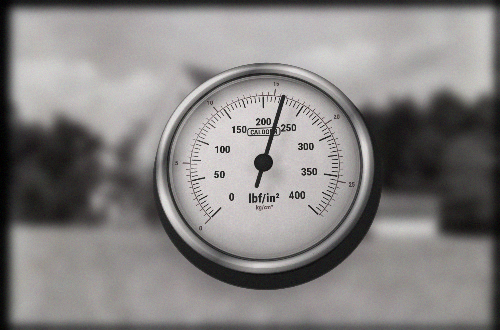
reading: 225 psi
